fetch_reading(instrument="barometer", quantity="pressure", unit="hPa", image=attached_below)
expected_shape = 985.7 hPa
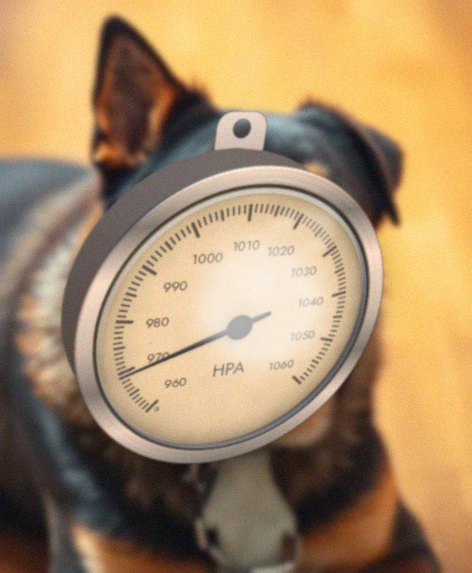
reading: 970 hPa
